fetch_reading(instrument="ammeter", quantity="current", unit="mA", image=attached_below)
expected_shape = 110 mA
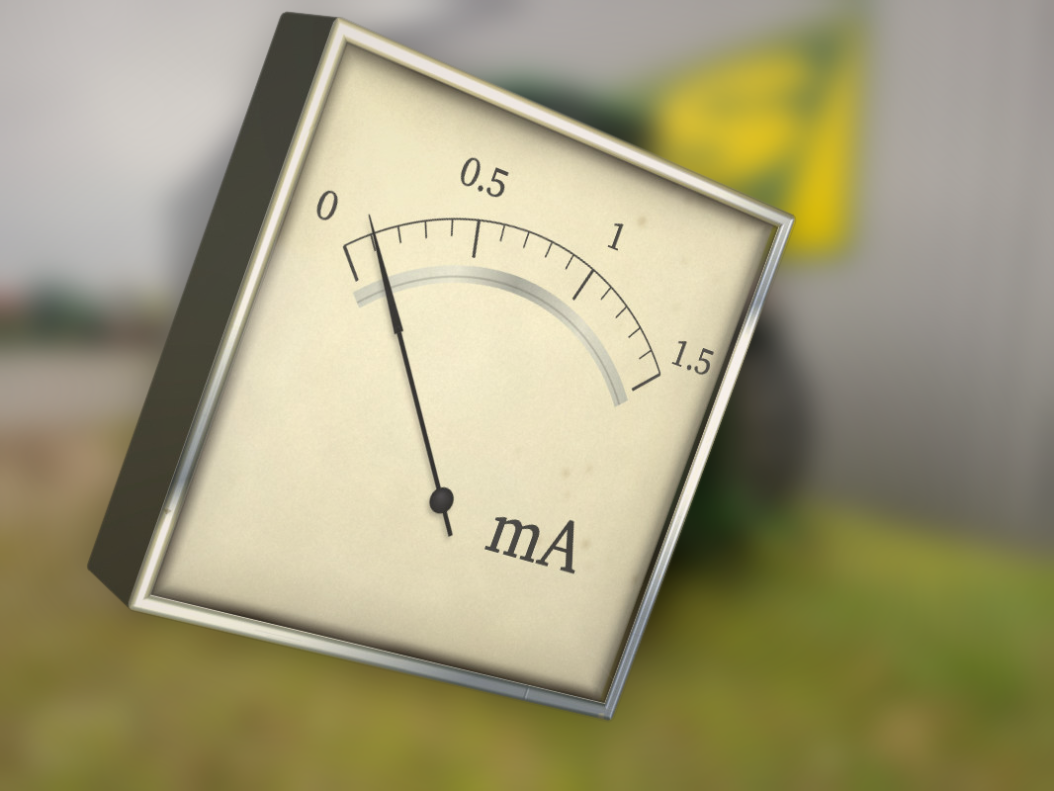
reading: 0.1 mA
